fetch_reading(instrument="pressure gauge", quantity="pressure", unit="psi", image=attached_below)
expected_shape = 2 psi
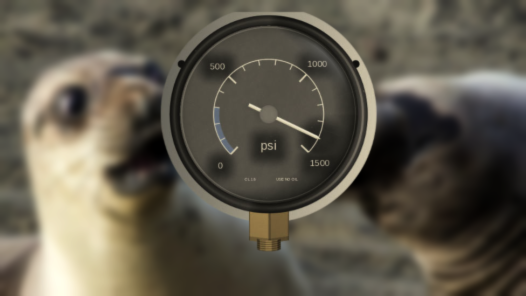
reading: 1400 psi
